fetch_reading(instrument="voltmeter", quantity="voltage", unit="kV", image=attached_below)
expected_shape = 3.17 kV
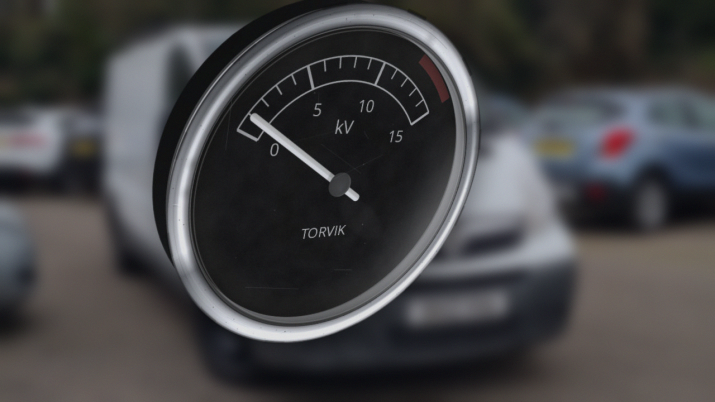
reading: 1 kV
